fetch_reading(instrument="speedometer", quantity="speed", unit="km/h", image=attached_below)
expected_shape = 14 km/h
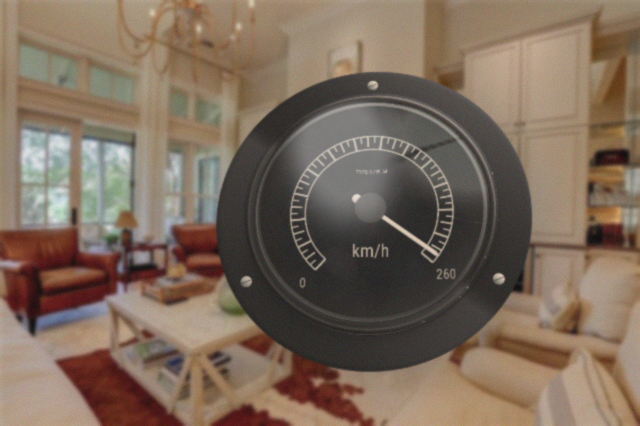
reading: 255 km/h
